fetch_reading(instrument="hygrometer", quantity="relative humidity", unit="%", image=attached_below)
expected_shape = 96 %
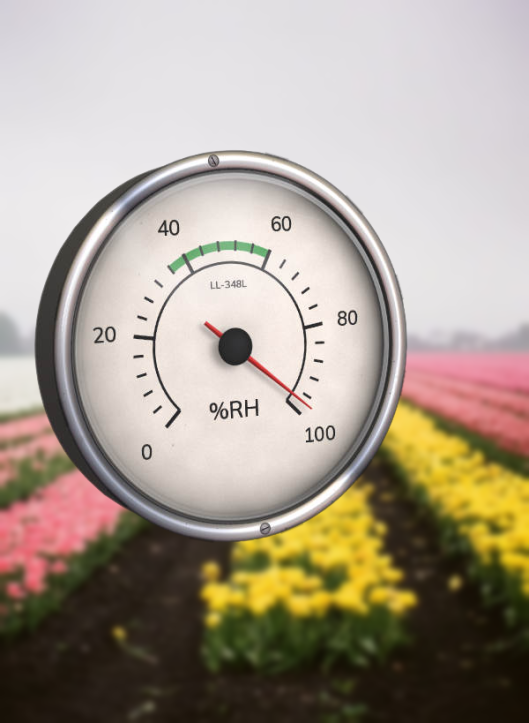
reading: 98 %
